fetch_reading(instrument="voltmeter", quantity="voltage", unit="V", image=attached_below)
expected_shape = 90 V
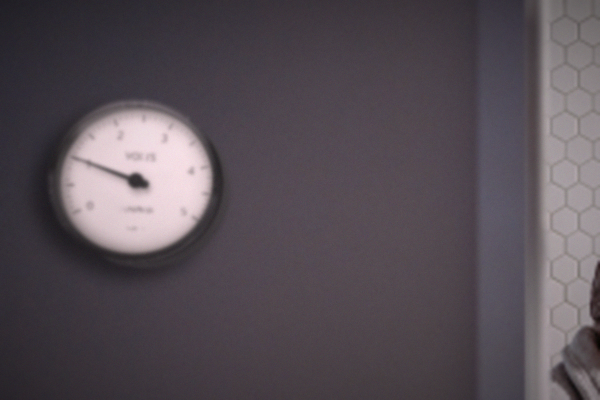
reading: 1 V
